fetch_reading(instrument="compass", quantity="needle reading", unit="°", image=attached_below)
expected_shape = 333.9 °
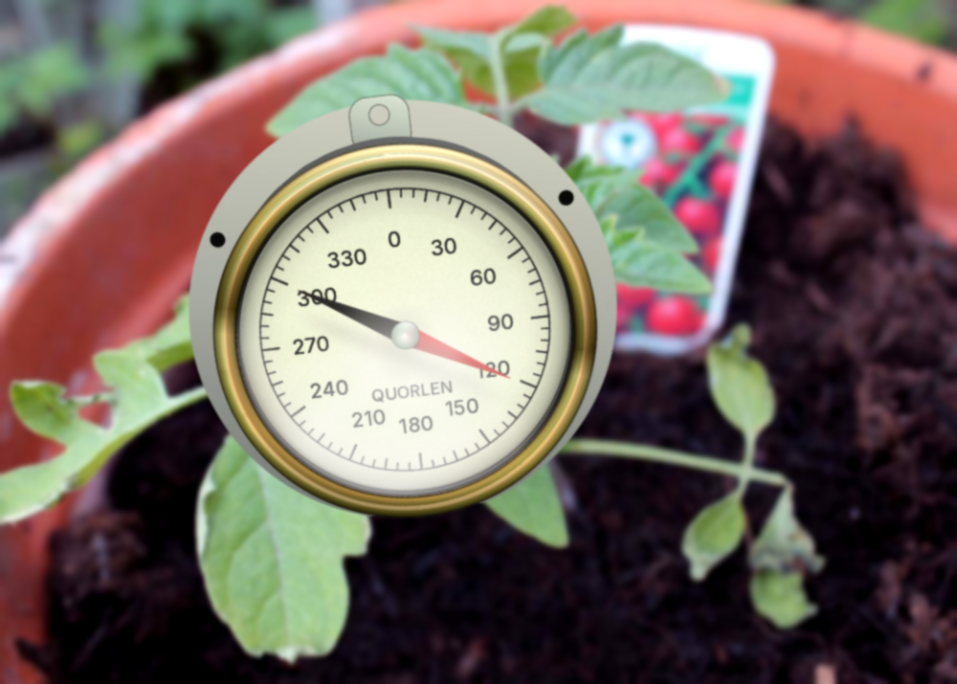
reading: 120 °
